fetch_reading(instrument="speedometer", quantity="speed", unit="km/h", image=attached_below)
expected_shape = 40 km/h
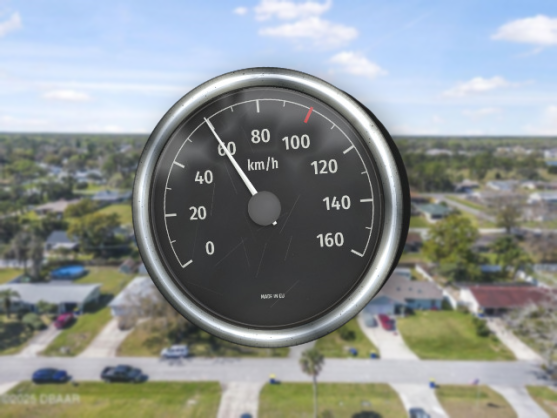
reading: 60 km/h
